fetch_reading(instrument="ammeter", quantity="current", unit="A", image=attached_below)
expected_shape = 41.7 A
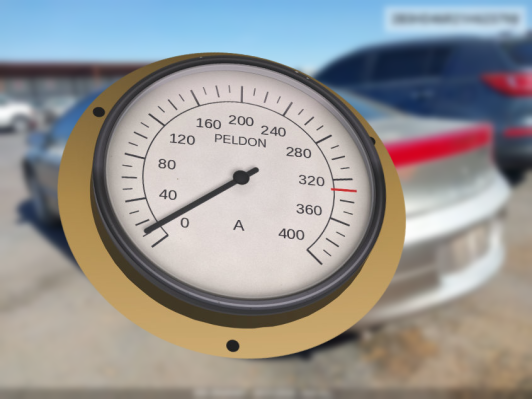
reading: 10 A
